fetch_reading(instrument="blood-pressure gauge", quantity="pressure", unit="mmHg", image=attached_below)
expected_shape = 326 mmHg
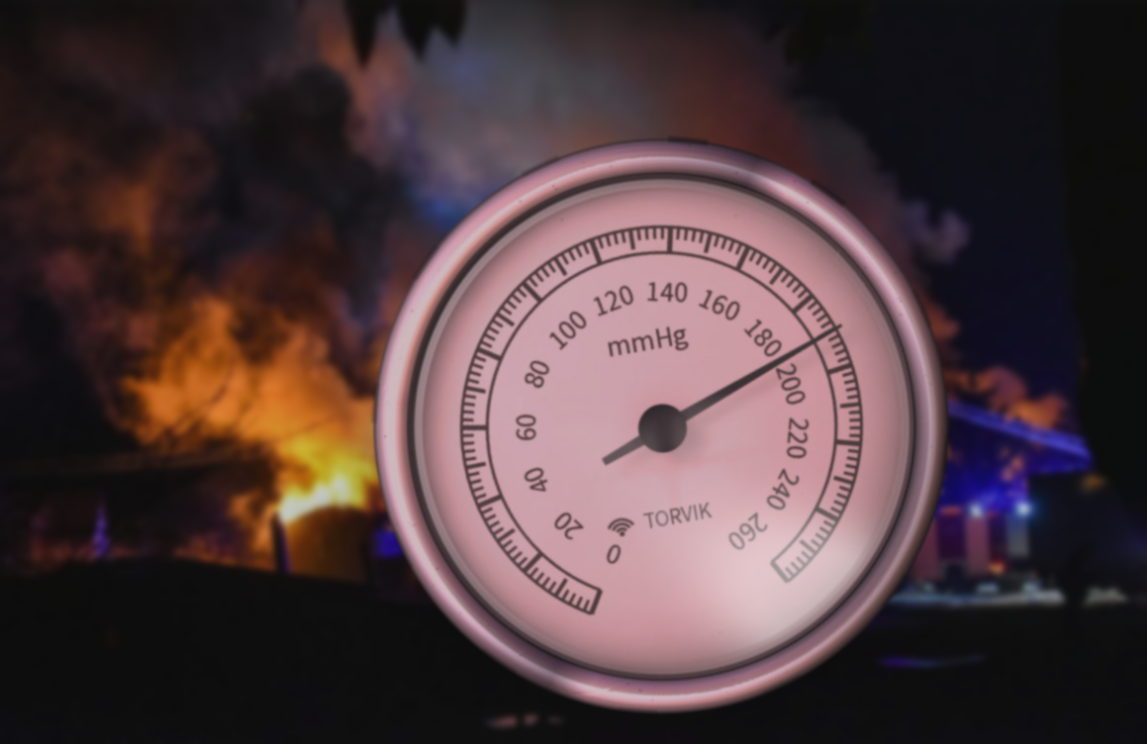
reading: 190 mmHg
